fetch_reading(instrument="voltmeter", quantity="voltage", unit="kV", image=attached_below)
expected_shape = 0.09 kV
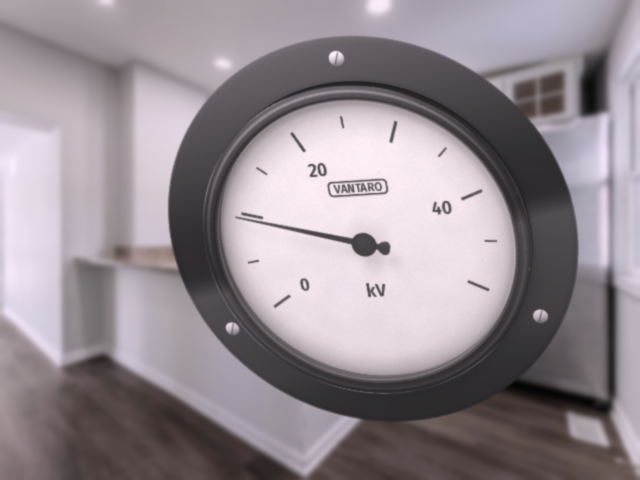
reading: 10 kV
